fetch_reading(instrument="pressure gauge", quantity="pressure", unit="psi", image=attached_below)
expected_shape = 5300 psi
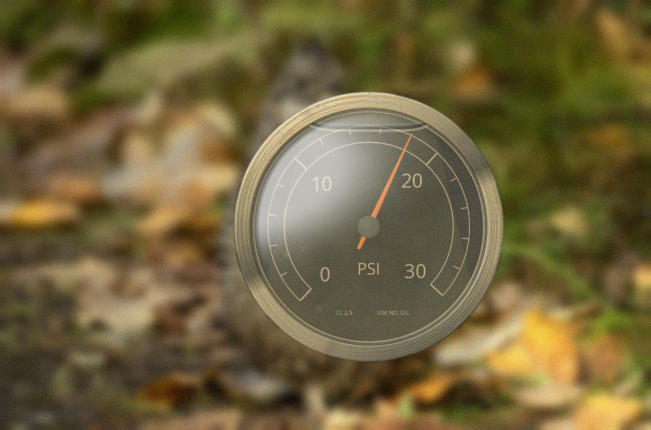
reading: 18 psi
